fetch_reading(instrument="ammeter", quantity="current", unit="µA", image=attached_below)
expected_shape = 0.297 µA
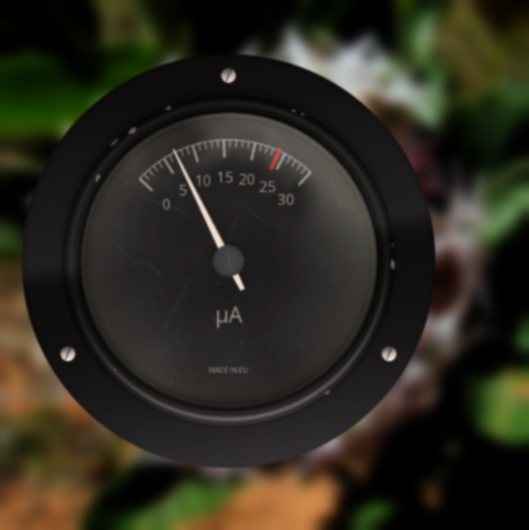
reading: 7 µA
